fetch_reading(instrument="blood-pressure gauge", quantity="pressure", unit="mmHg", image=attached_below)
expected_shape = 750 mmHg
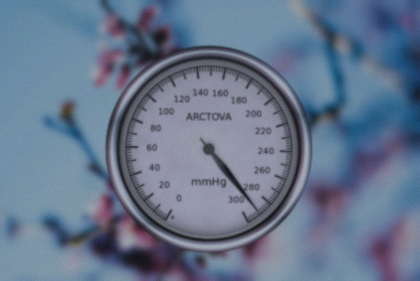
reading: 290 mmHg
